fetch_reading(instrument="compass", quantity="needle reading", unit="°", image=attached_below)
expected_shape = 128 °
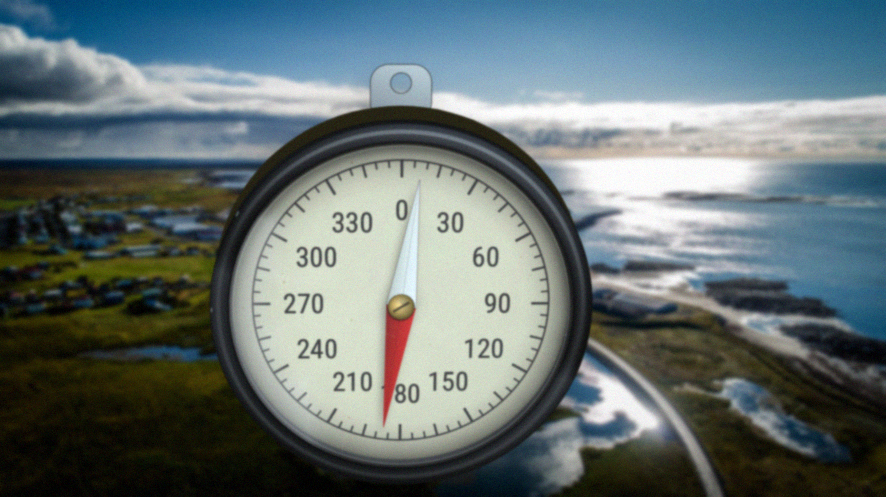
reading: 187.5 °
